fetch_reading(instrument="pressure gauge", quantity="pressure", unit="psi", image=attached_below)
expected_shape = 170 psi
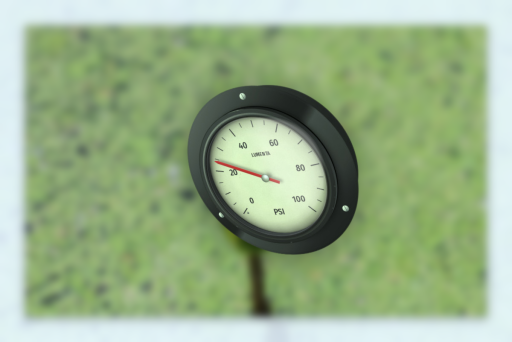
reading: 25 psi
